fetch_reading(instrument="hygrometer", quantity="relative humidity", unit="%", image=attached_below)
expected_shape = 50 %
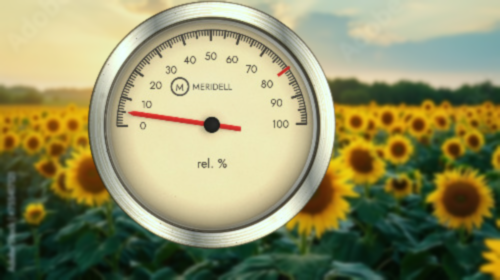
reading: 5 %
